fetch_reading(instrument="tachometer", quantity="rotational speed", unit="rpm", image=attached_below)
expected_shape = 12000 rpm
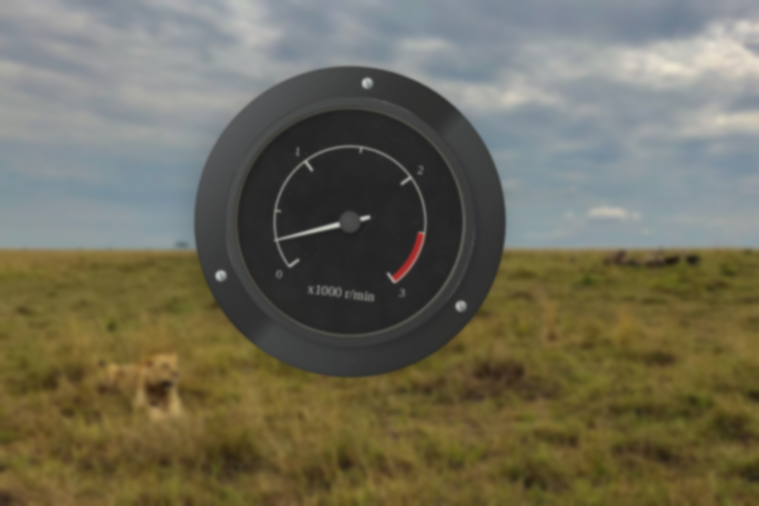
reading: 250 rpm
